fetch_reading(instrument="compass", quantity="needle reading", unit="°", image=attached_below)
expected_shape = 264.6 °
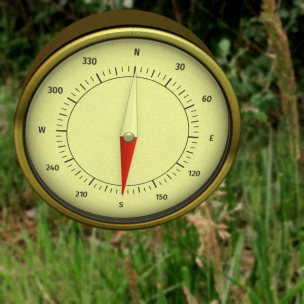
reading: 180 °
